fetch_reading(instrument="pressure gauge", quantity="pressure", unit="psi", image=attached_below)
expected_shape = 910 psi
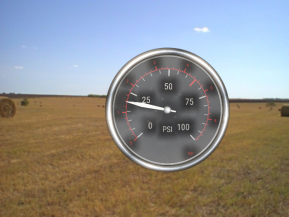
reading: 20 psi
